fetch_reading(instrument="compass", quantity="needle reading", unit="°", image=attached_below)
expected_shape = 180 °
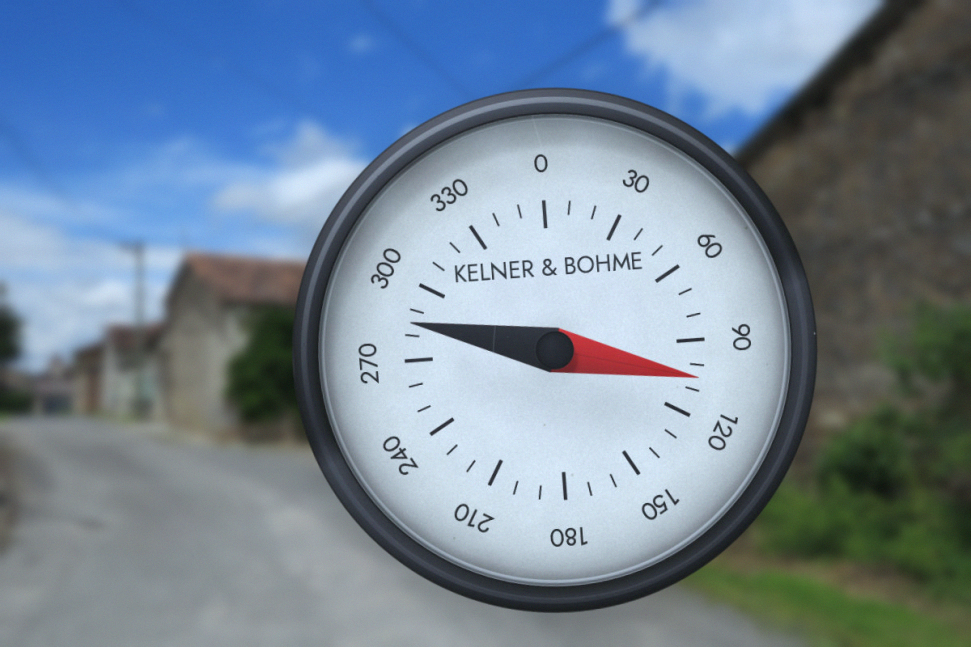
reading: 105 °
